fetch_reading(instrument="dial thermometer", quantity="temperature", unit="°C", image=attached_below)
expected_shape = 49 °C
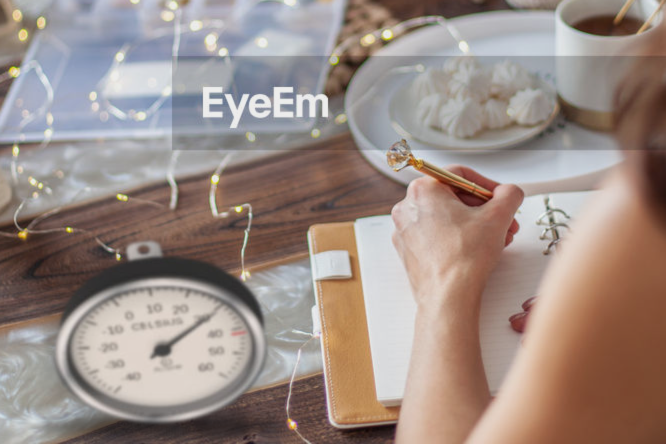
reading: 30 °C
